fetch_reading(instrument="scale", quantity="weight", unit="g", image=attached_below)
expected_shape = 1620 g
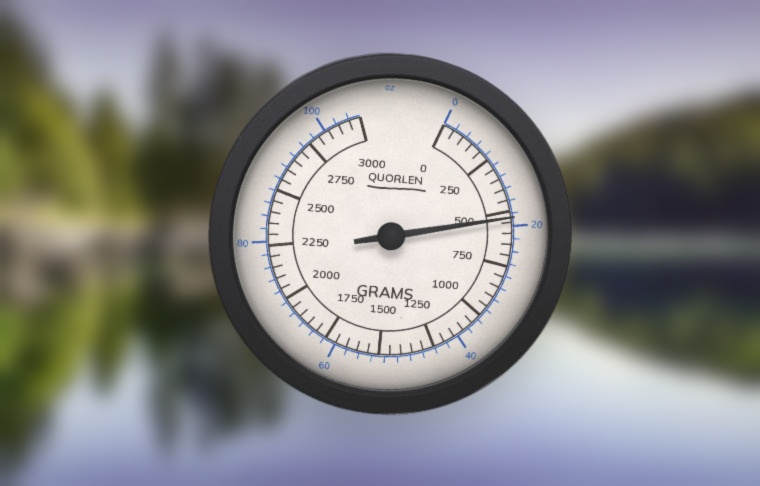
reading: 525 g
